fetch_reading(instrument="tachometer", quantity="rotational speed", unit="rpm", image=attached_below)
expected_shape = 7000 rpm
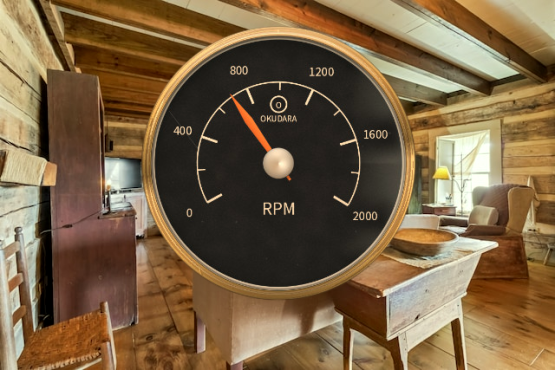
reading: 700 rpm
